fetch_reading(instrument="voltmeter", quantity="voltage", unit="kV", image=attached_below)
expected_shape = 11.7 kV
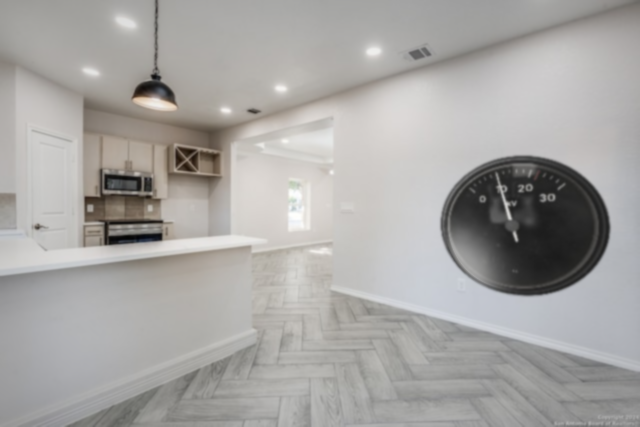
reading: 10 kV
